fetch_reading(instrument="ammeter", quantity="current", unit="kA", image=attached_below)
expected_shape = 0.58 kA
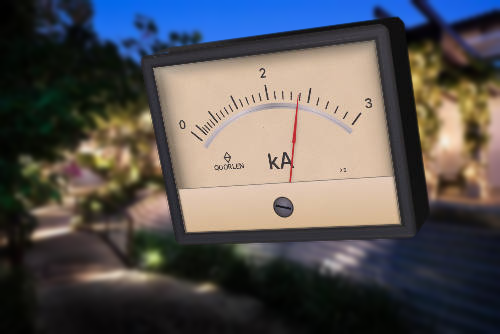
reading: 2.4 kA
